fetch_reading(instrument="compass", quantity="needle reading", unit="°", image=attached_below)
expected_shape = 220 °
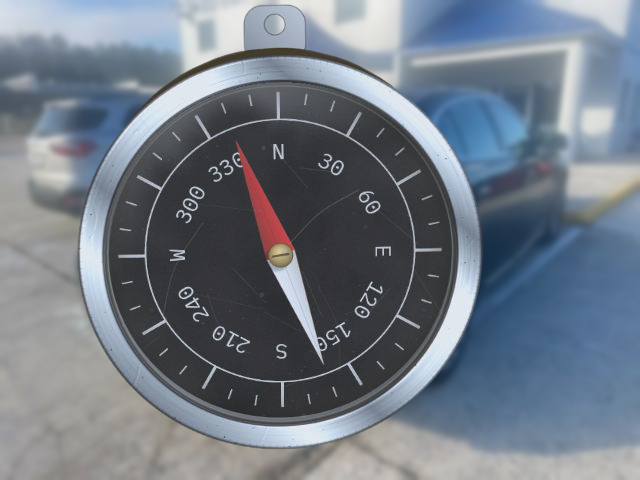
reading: 340 °
